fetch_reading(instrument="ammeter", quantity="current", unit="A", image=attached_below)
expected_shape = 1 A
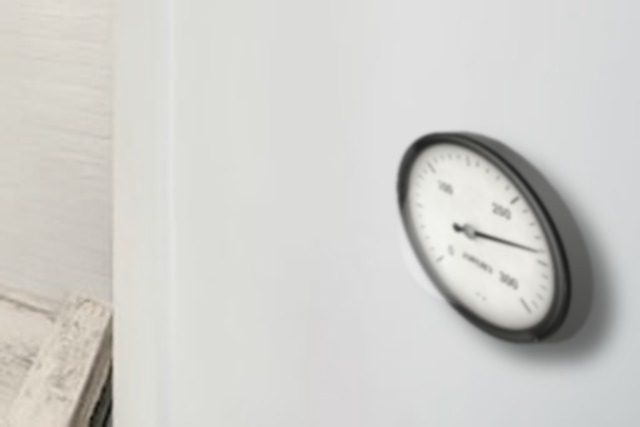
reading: 240 A
